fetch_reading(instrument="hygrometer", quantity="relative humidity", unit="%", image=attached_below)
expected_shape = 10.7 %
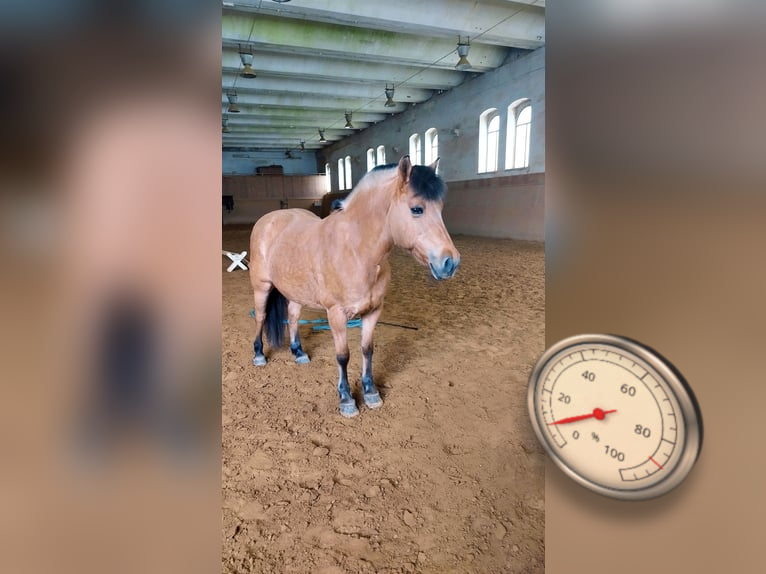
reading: 8 %
